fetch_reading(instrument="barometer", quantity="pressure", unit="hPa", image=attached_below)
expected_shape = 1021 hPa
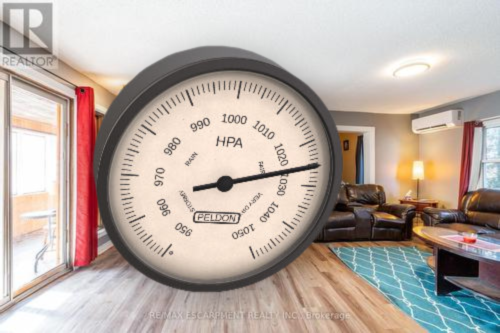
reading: 1025 hPa
